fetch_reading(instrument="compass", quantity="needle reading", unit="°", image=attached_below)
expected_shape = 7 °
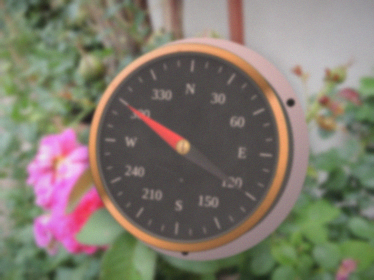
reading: 300 °
